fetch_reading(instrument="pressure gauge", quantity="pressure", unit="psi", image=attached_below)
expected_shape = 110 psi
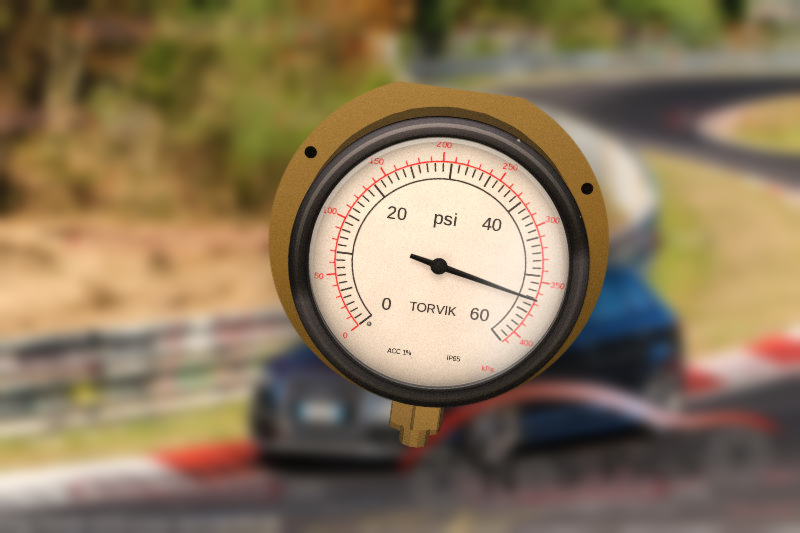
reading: 53 psi
